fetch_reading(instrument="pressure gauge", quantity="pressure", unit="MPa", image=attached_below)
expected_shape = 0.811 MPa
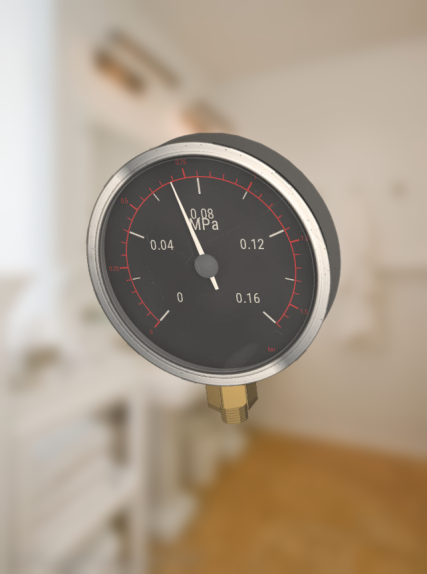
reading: 0.07 MPa
